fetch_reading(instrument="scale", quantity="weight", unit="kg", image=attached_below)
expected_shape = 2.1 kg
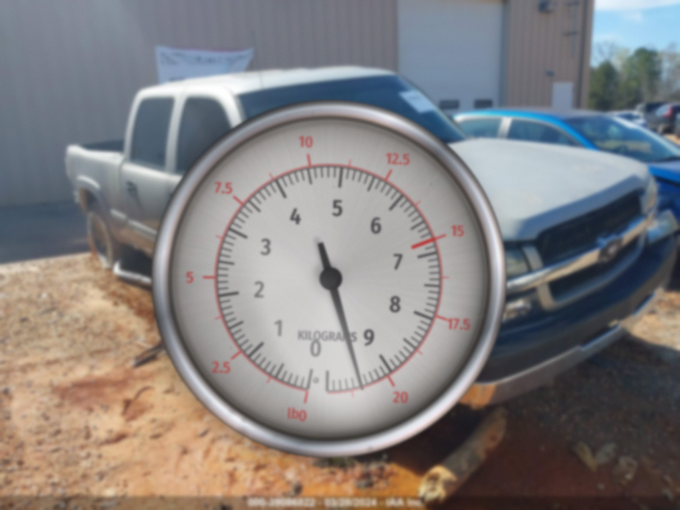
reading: 9.5 kg
